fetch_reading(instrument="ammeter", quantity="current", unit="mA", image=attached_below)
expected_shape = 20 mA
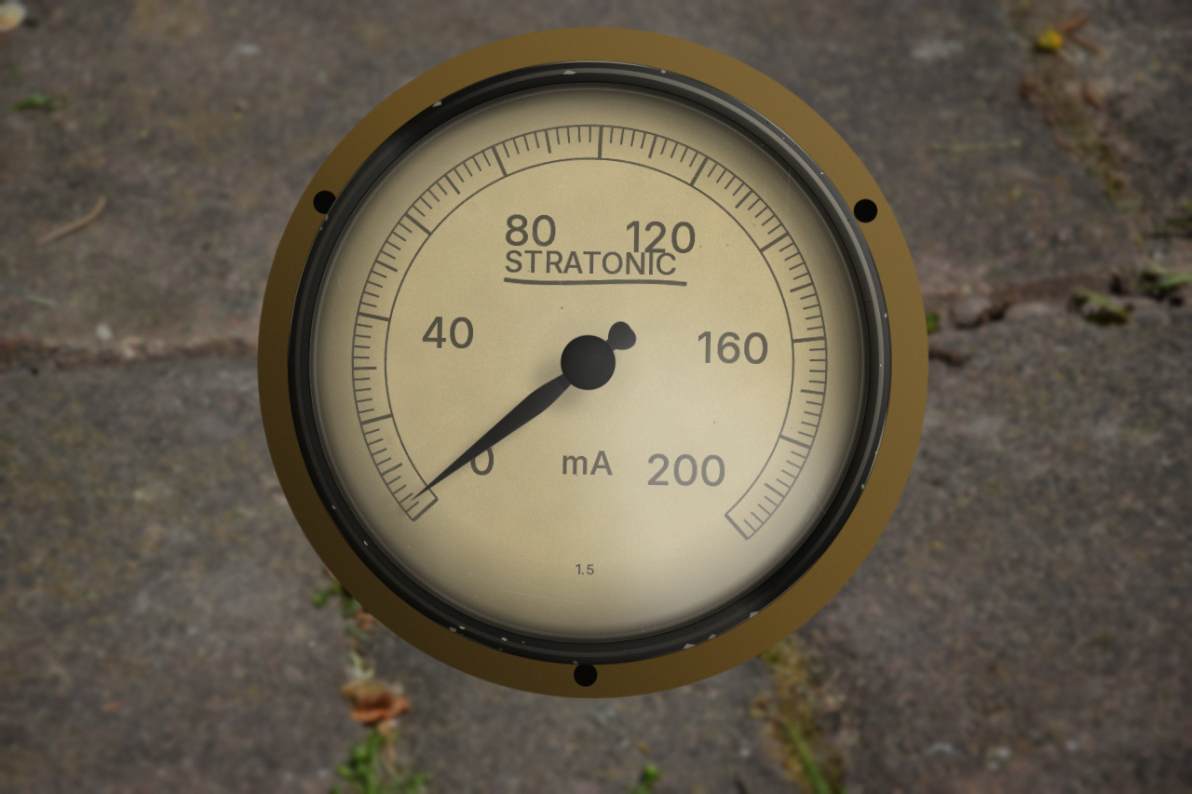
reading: 3 mA
